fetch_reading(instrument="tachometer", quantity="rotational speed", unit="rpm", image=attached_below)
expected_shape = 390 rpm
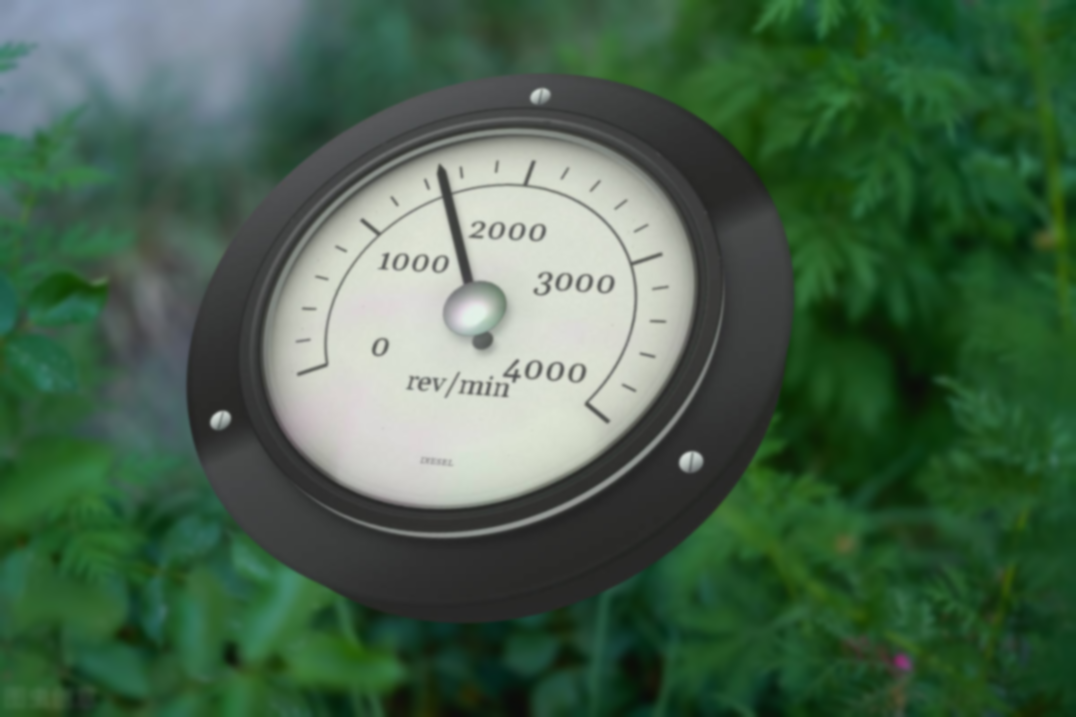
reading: 1500 rpm
